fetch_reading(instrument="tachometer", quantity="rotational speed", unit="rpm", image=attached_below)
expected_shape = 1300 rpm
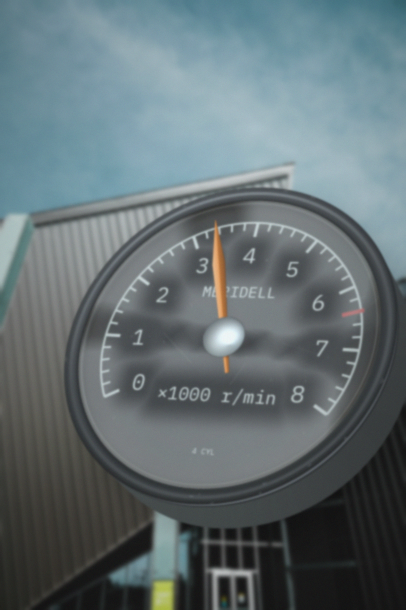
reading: 3400 rpm
